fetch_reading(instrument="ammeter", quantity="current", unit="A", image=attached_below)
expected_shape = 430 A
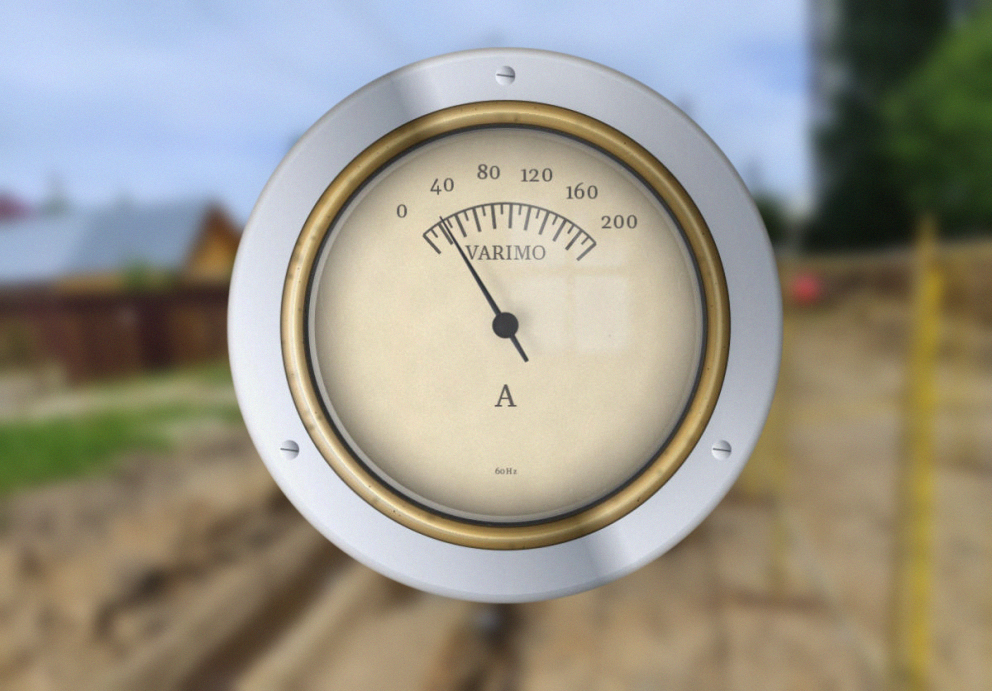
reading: 25 A
